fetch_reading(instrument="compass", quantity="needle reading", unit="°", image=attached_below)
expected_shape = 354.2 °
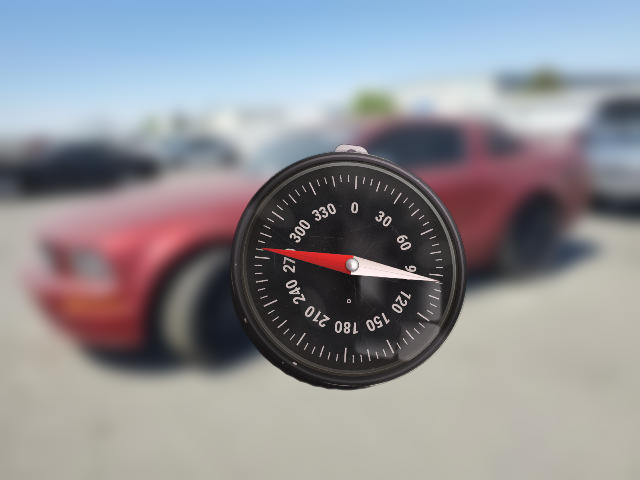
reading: 275 °
